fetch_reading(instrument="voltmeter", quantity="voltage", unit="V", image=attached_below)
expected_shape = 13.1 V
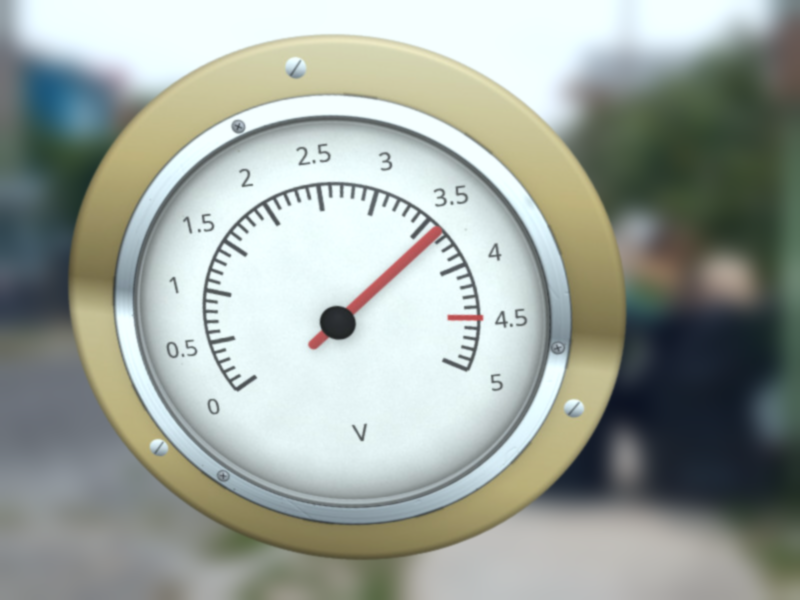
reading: 3.6 V
